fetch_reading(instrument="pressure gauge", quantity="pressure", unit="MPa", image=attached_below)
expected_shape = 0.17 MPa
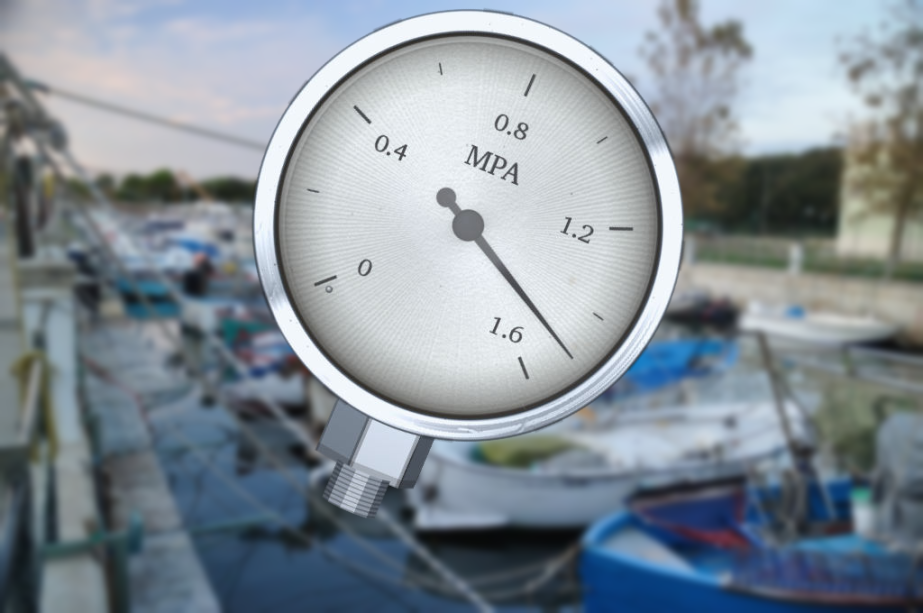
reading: 1.5 MPa
